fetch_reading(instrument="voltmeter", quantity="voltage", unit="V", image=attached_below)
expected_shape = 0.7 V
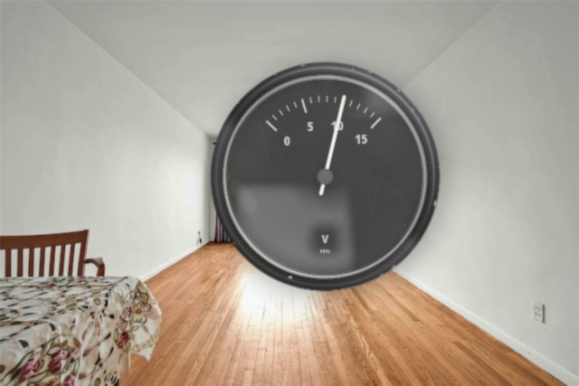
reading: 10 V
